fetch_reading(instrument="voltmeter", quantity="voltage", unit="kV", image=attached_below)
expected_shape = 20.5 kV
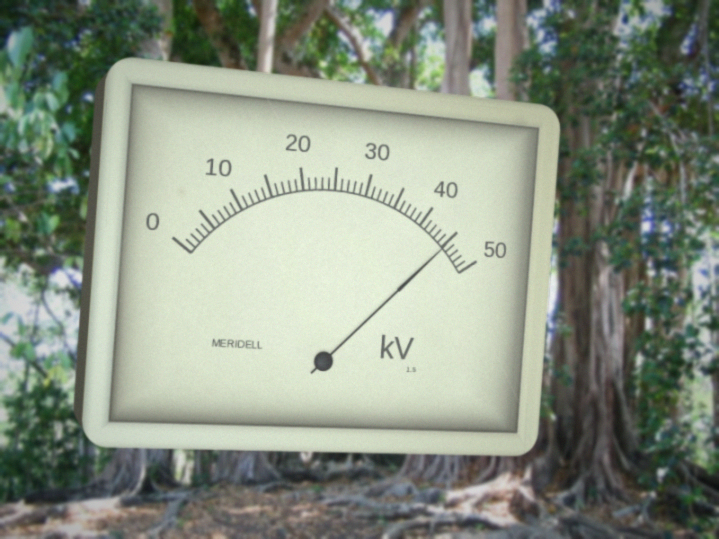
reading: 45 kV
